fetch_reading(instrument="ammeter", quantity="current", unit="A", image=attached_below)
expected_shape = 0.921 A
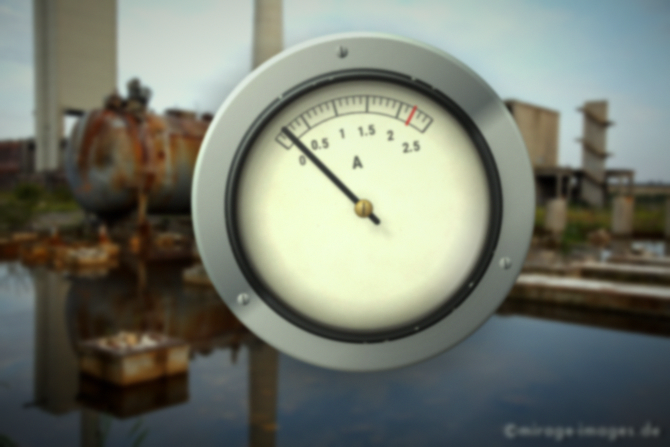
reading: 0.2 A
